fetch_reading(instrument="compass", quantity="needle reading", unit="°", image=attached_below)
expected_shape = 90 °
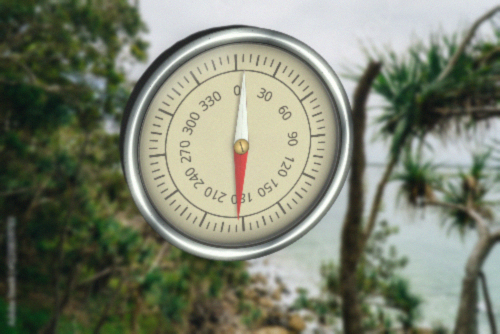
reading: 185 °
